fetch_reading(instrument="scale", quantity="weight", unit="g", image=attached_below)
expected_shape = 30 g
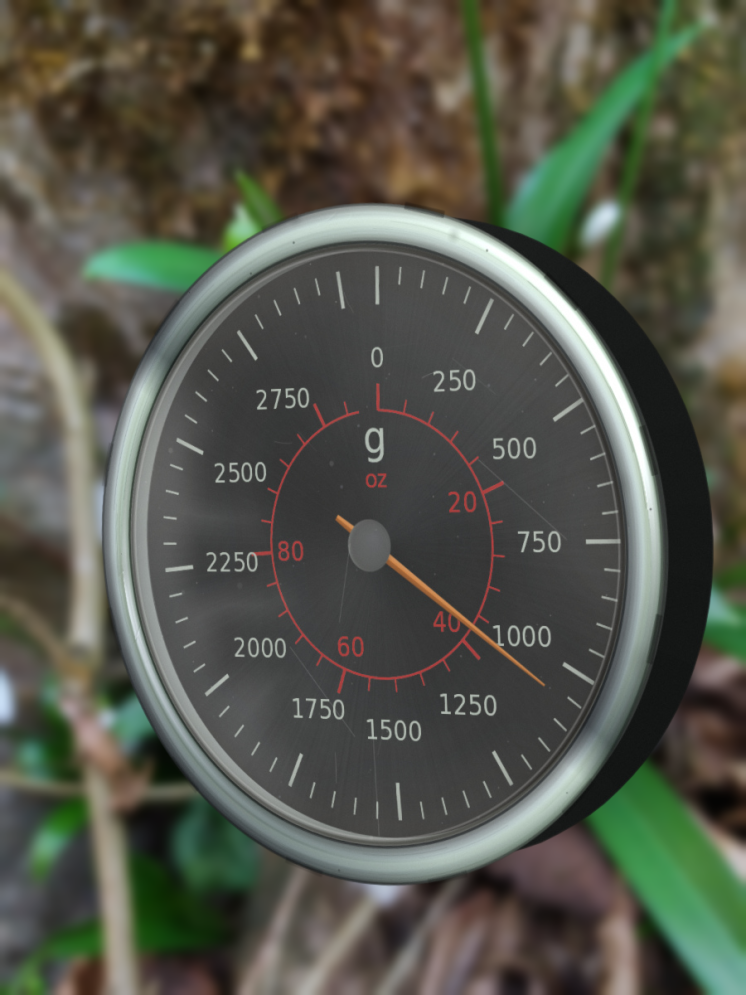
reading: 1050 g
